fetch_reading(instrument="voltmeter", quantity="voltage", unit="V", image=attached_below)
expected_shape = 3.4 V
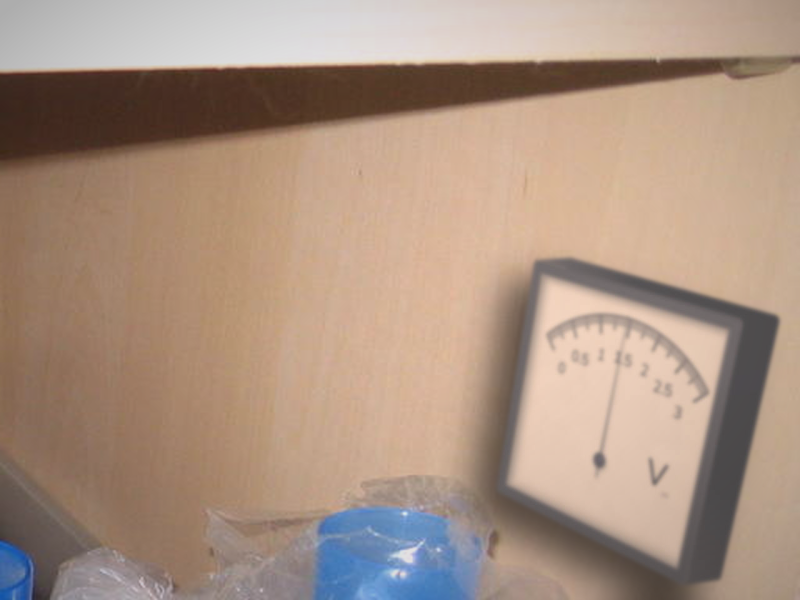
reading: 1.5 V
